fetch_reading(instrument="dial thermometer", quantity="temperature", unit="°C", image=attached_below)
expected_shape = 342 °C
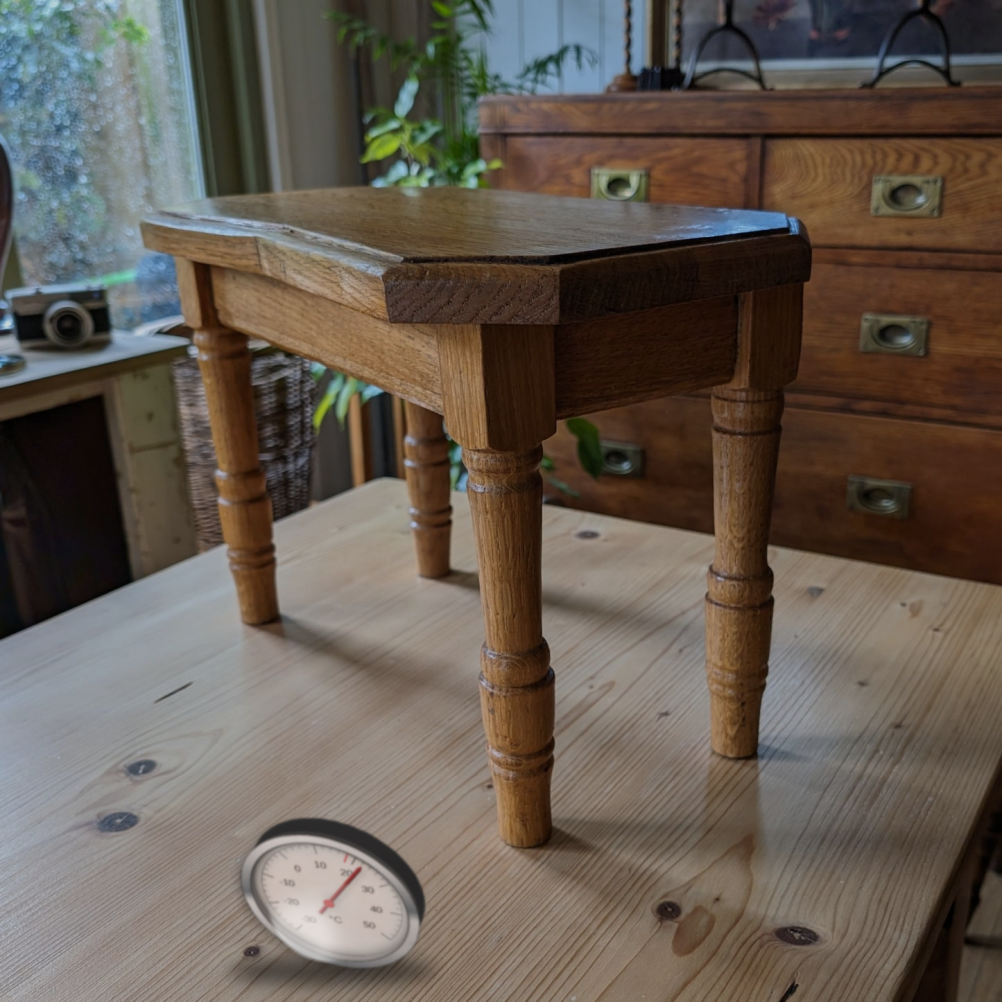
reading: 22 °C
